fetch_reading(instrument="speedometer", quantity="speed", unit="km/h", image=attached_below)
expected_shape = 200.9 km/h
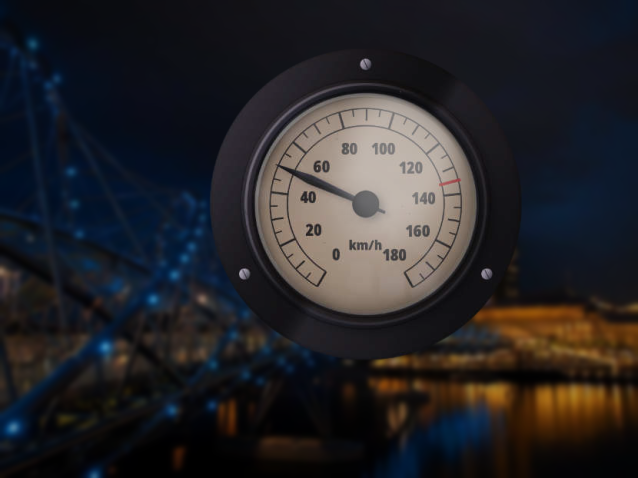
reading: 50 km/h
